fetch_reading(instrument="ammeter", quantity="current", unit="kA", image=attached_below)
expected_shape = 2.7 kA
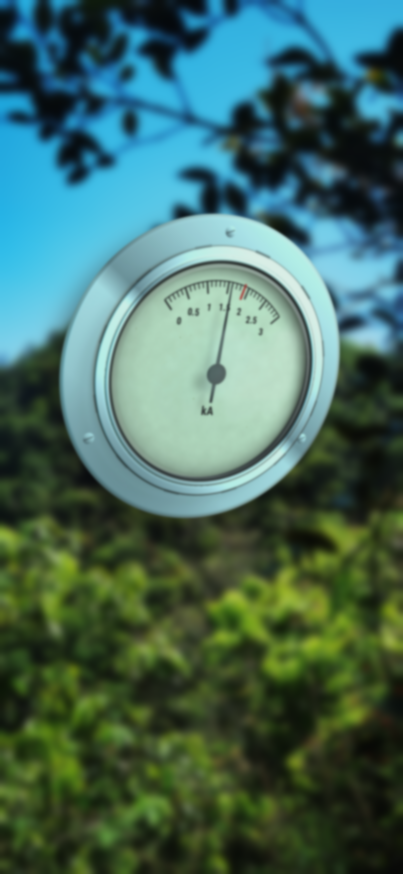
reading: 1.5 kA
